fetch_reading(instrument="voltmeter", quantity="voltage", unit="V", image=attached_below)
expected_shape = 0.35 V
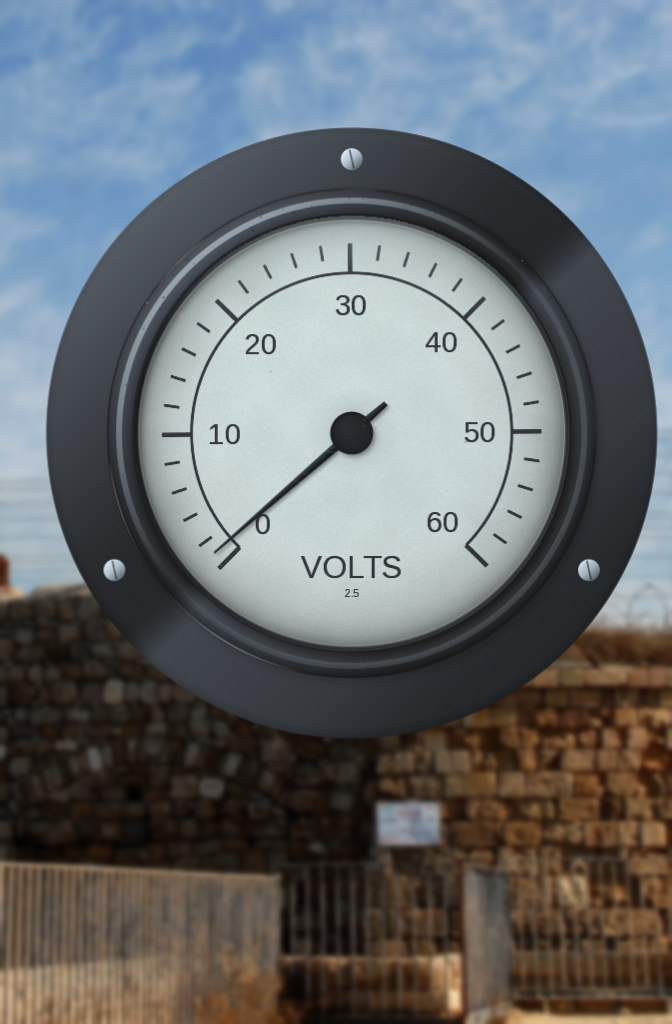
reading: 1 V
